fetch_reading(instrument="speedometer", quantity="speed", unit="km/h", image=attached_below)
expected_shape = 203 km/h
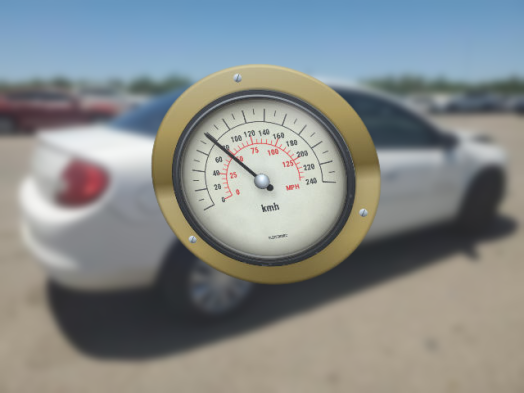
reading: 80 km/h
